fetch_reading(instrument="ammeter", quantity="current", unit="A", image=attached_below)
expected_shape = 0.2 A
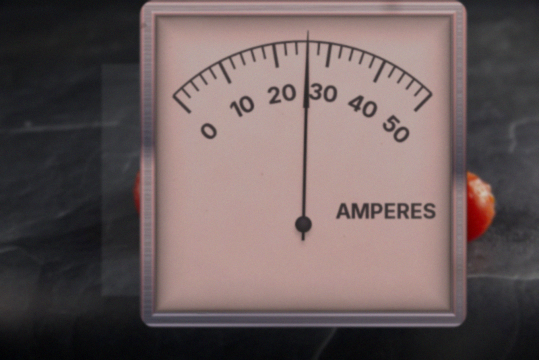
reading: 26 A
